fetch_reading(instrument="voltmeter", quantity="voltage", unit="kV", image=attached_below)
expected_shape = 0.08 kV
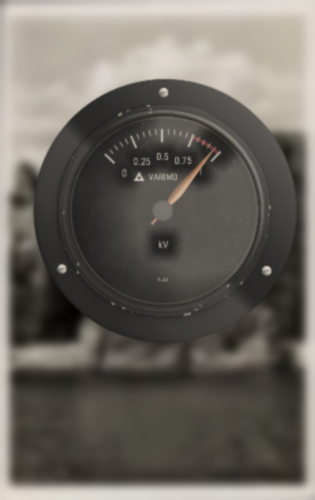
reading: 0.95 kV
